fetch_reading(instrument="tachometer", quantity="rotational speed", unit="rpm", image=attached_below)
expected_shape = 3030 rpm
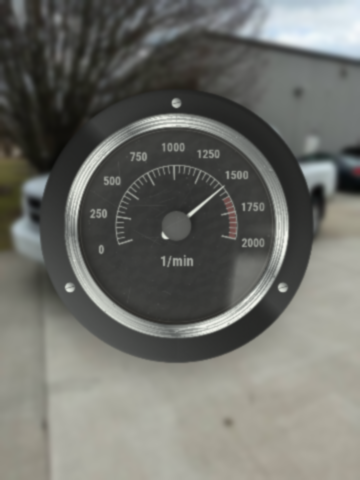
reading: 1500 rpm
